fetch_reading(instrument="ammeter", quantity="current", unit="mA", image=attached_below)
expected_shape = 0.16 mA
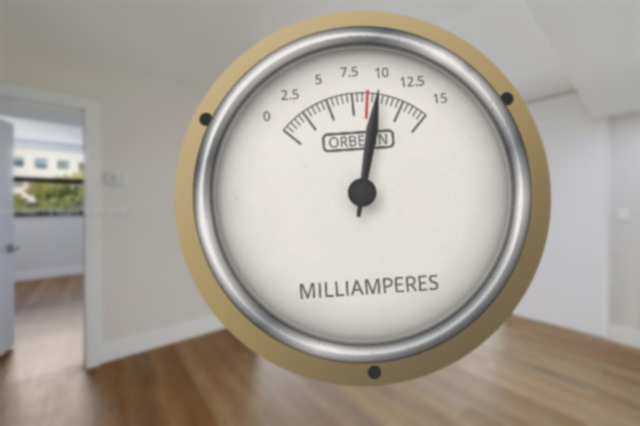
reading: 10 mA
